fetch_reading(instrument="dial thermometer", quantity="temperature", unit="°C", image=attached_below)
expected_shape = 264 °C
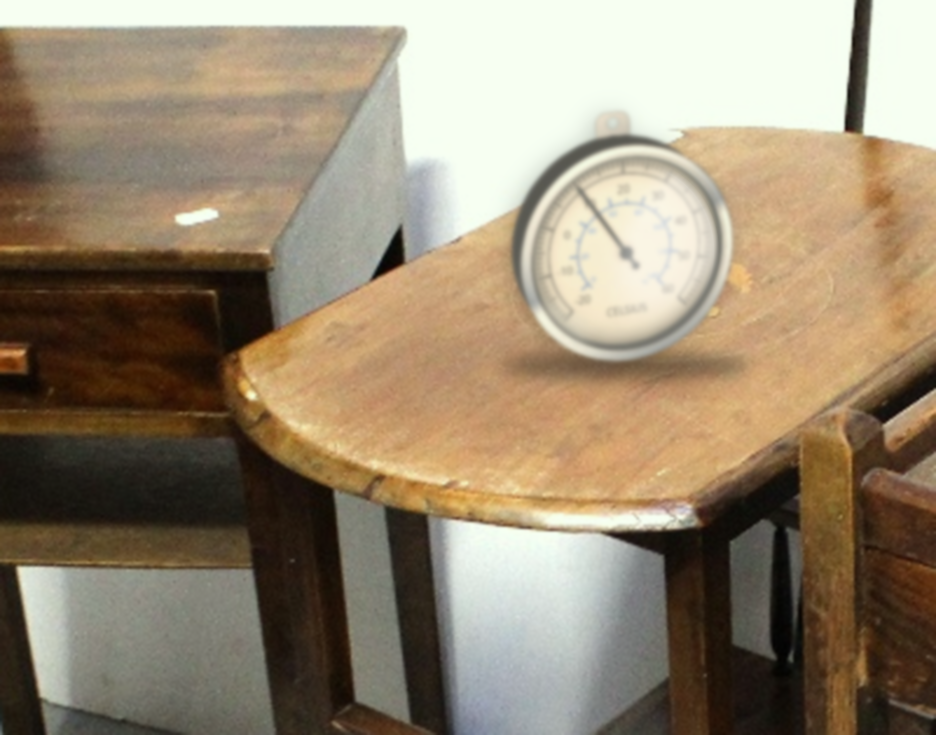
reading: 10 °C
